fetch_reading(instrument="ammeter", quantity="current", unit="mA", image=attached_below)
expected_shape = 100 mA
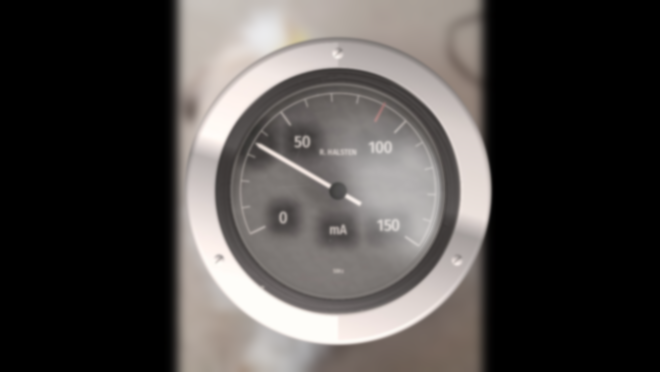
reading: 35 mA
